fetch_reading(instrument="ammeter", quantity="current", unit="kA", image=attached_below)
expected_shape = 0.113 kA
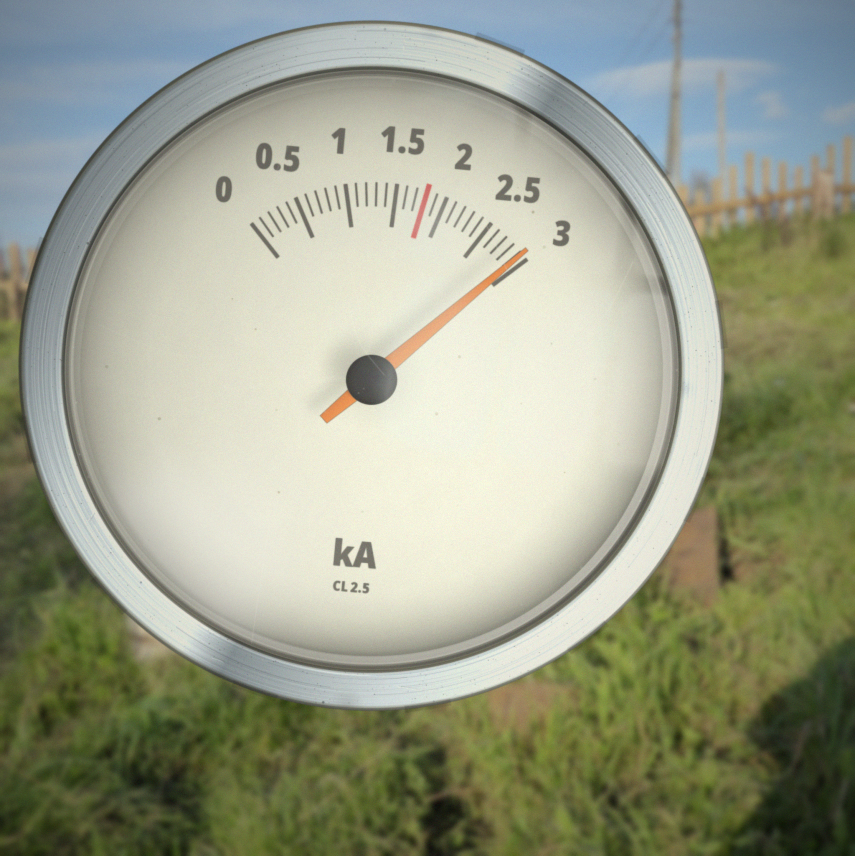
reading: 2.9 kA
